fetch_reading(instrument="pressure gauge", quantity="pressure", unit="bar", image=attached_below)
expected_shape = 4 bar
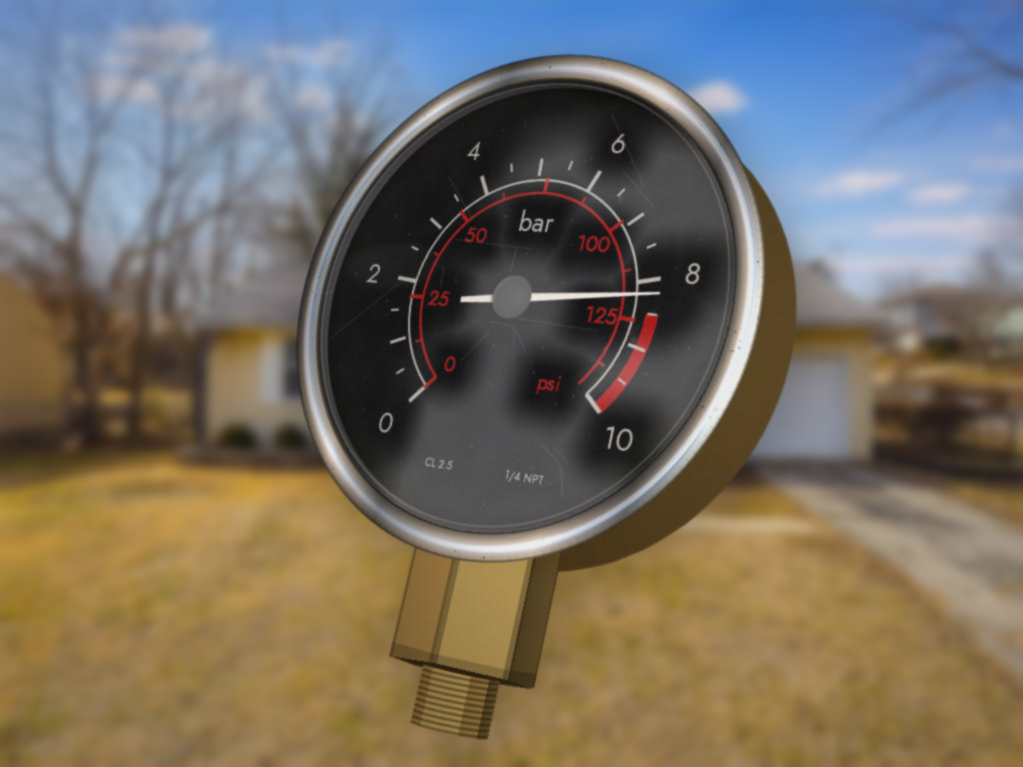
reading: 8.25 bar
